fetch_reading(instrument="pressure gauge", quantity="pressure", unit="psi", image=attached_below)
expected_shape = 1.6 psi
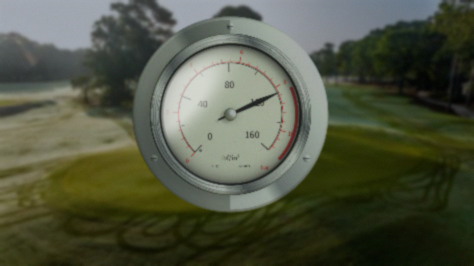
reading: 120 psi
